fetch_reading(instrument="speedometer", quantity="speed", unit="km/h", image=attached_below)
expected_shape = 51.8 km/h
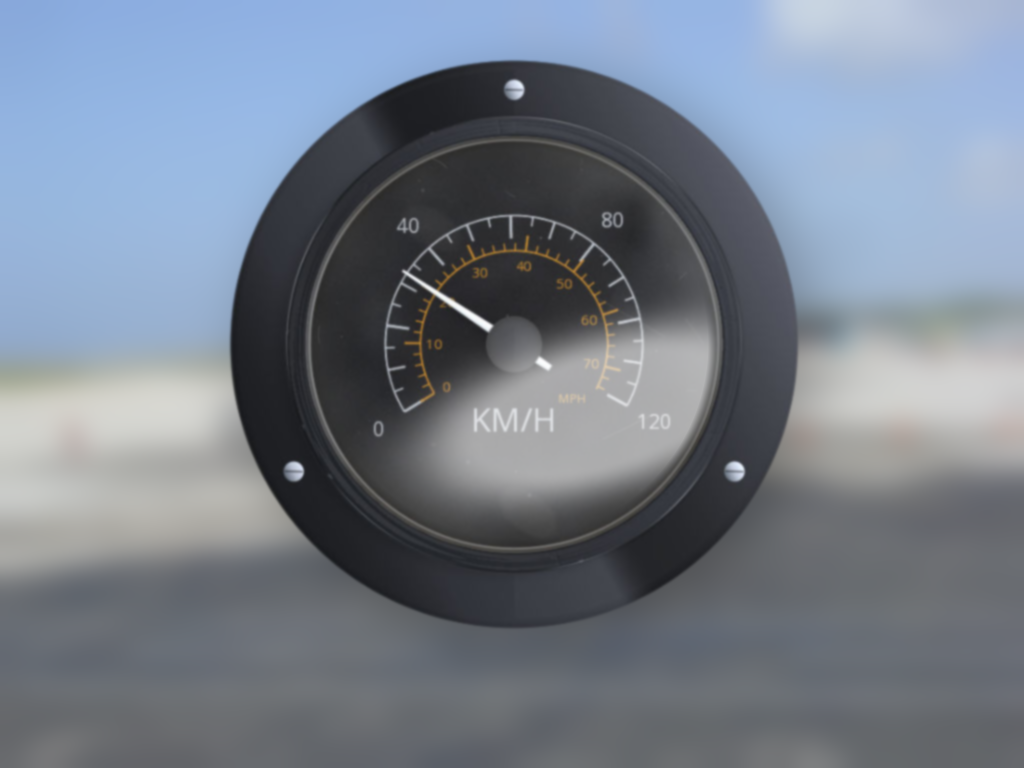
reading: 32.5 km/h
